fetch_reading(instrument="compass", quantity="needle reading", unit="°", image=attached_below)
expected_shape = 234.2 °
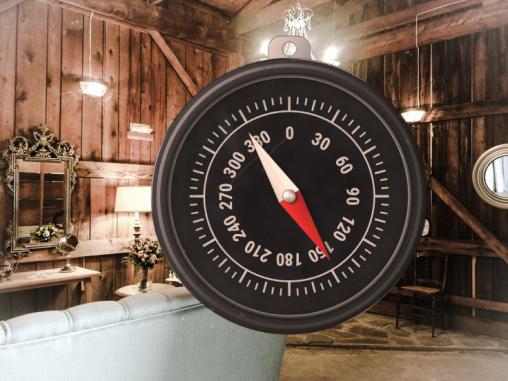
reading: 147.5 °
